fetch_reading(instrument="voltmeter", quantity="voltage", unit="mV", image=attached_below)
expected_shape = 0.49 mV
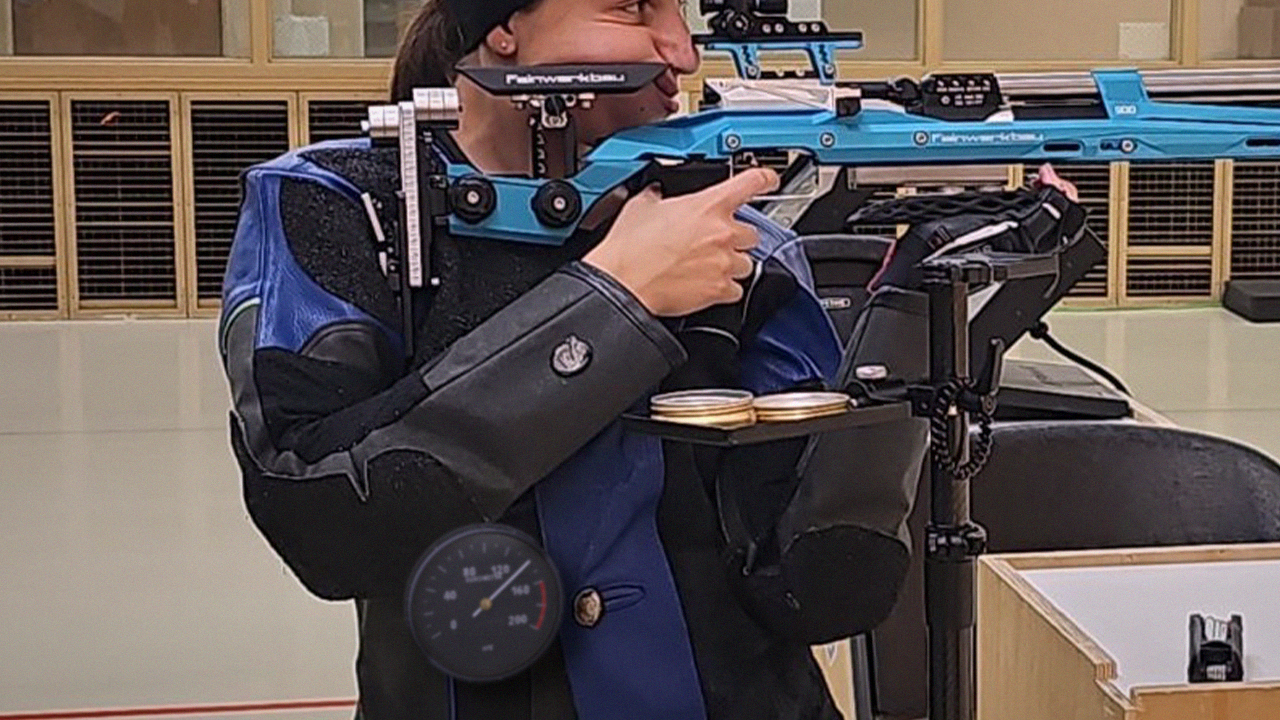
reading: 140 mV
